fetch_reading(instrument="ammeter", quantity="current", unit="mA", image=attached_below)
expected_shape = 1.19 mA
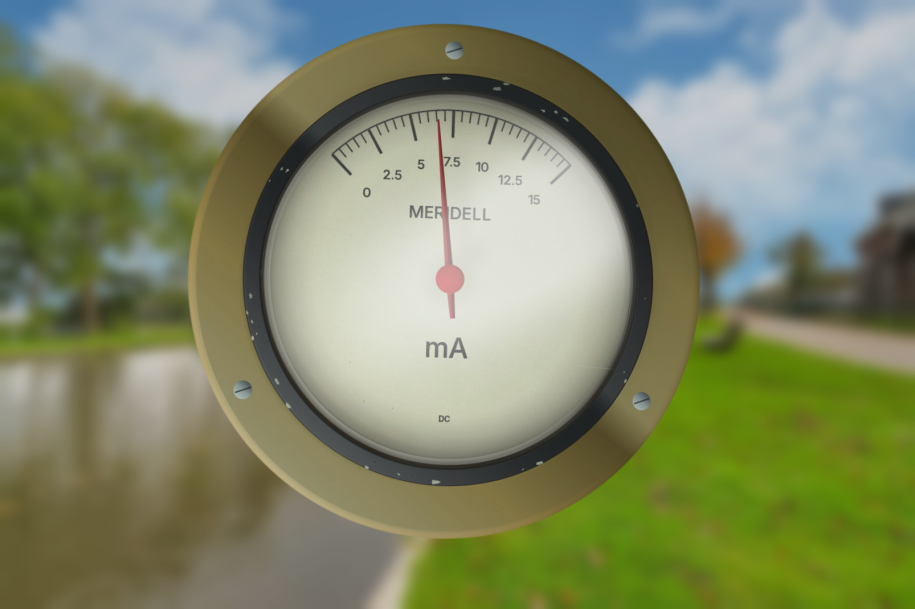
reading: 6.5 mA
